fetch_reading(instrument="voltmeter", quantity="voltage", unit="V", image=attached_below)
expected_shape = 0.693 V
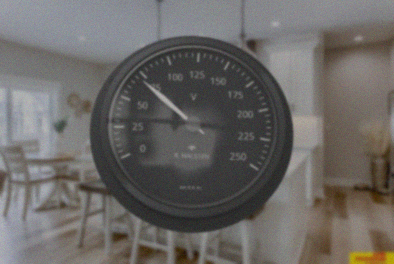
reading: 70 V
